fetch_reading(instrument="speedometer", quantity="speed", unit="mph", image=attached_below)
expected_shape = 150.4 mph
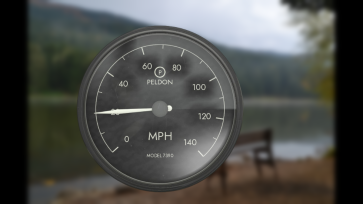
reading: 20 mph
